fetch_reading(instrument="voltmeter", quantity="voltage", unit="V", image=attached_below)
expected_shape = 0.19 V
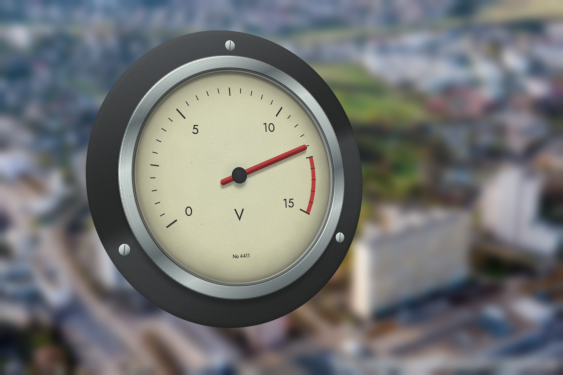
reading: 12 V
